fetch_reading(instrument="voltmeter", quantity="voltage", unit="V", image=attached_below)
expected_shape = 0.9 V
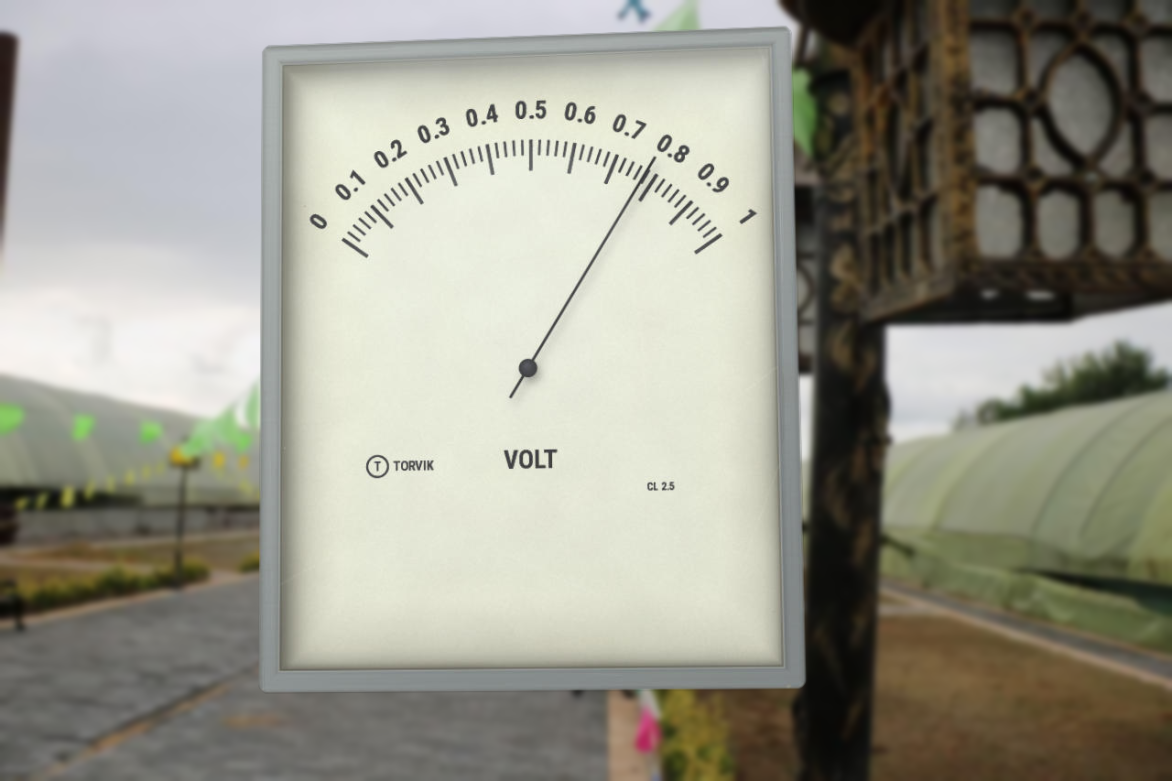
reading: 0.78 V
